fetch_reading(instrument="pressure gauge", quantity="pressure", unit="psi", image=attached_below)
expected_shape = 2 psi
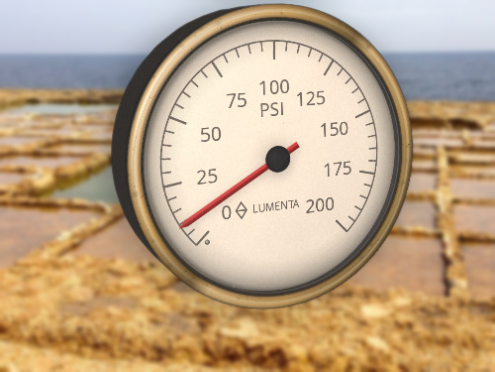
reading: 10 psi
